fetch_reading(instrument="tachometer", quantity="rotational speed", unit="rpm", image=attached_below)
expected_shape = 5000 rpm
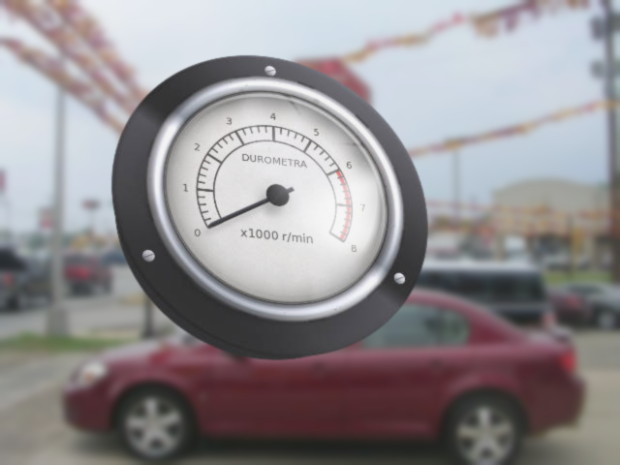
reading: 0 rpm
